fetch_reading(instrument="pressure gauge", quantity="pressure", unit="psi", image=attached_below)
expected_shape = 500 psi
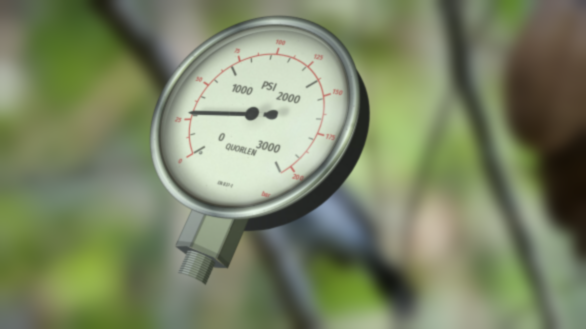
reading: 400 psi
